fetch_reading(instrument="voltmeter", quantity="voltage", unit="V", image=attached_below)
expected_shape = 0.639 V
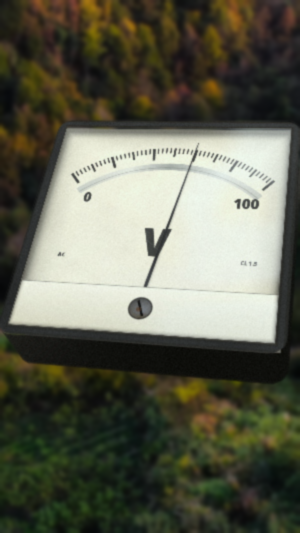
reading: 60 V
